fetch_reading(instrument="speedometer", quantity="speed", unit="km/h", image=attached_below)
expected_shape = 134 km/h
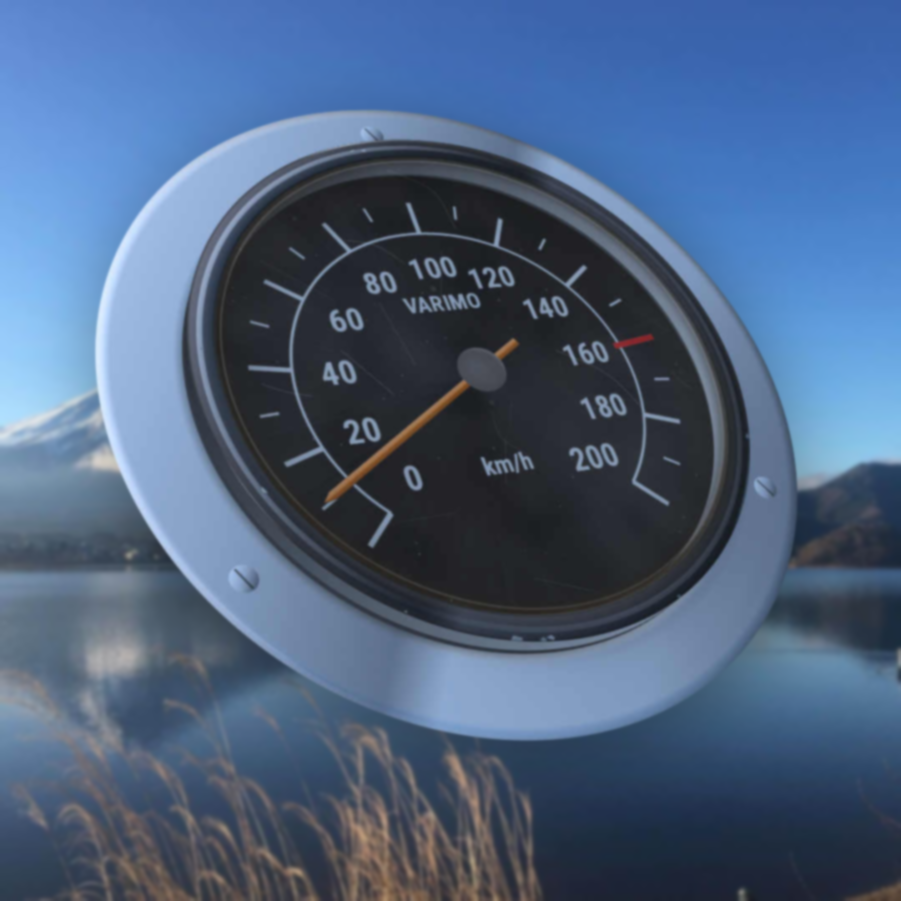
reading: 10 km/h
